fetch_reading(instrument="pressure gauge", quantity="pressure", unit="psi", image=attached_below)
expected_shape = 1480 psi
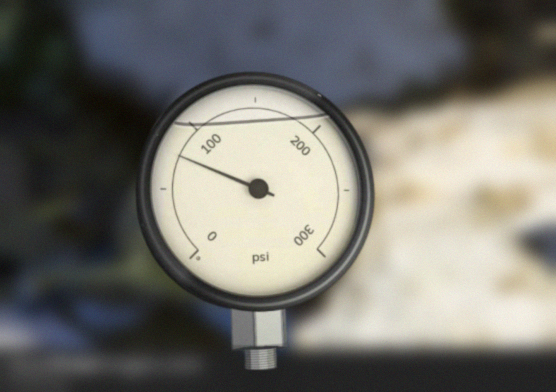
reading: 75 psi
